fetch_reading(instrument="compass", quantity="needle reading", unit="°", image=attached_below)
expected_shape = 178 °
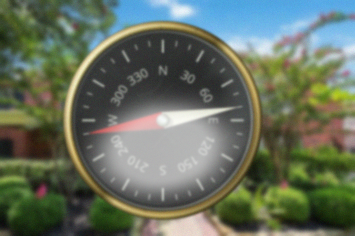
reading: 260 °
